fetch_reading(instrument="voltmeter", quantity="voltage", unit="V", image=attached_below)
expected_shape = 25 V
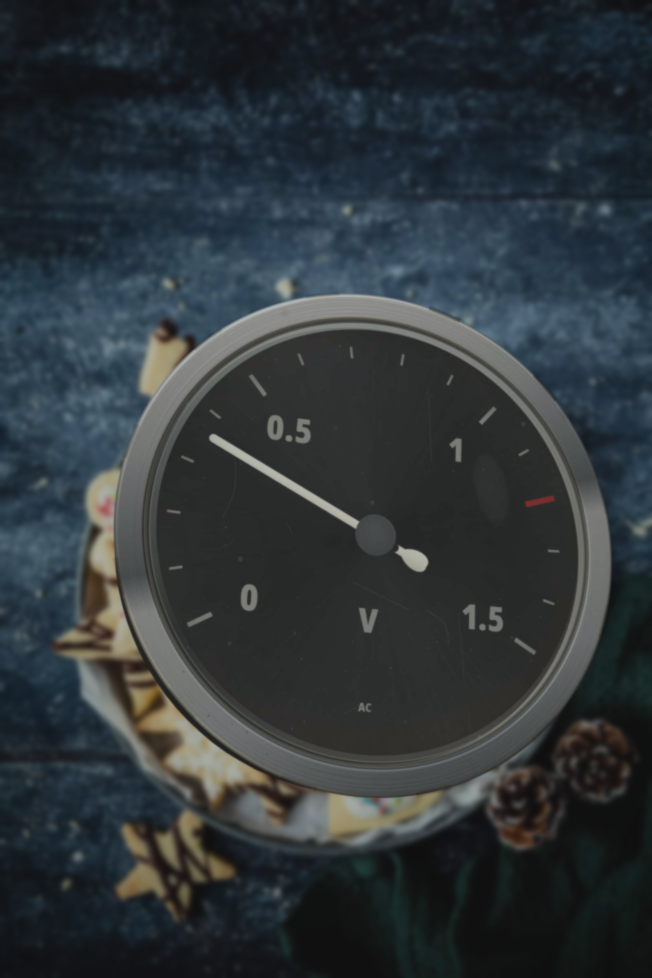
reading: 0.35 V
